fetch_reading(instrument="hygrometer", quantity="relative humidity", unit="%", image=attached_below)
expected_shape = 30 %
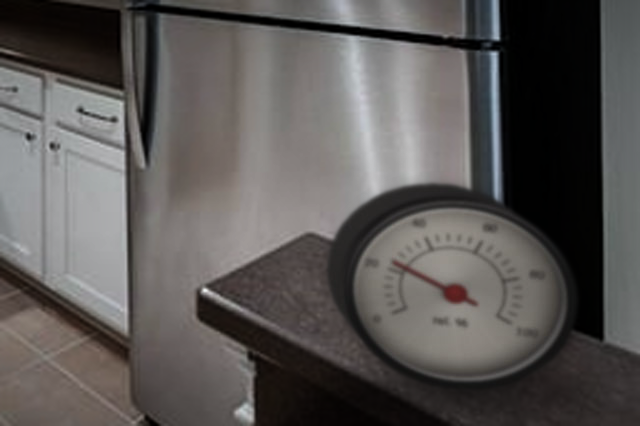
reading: 24 %
